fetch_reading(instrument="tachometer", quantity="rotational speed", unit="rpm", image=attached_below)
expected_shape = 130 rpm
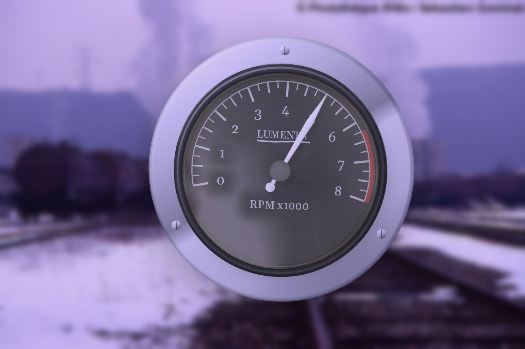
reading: 5000 rpm
